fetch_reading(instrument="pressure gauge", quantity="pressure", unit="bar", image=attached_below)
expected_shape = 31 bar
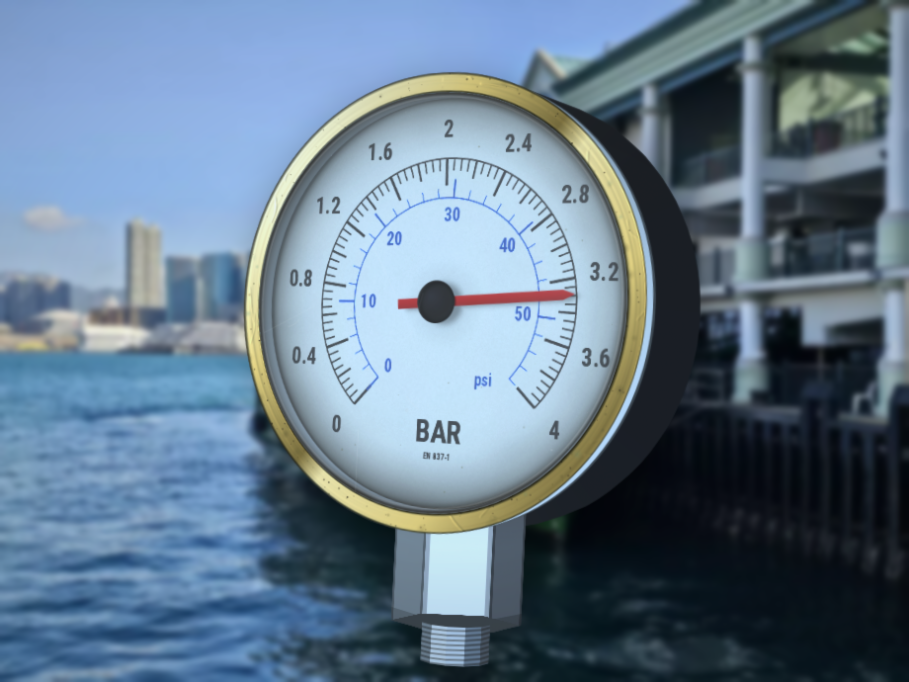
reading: 3.3 bar
